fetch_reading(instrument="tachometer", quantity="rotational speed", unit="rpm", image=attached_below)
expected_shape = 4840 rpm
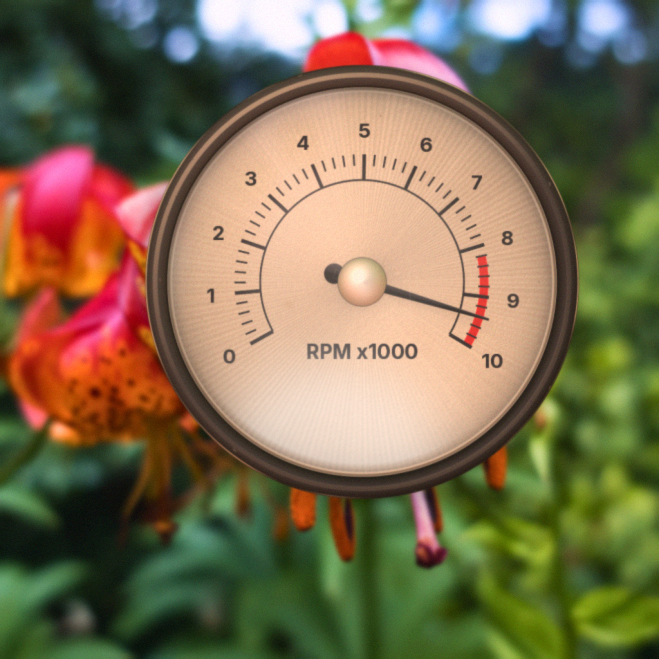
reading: 9400 rpm
